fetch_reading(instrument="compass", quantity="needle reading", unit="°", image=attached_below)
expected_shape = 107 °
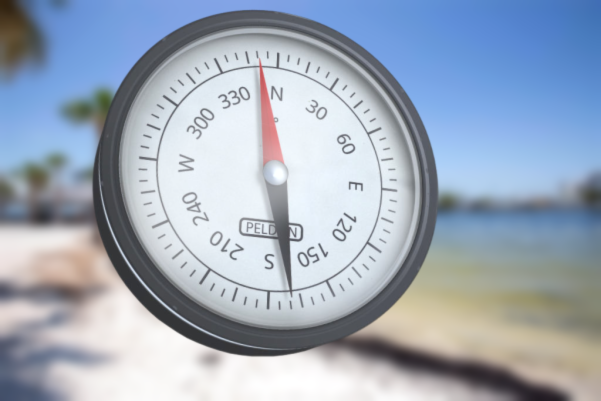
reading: 350 °
